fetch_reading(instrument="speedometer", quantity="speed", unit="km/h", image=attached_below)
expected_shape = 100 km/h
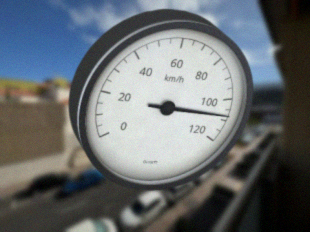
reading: 107.5 km/h
